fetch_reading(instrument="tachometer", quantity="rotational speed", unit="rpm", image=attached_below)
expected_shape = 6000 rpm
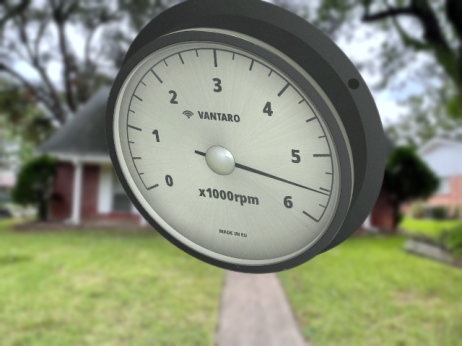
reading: 5500 rpm
